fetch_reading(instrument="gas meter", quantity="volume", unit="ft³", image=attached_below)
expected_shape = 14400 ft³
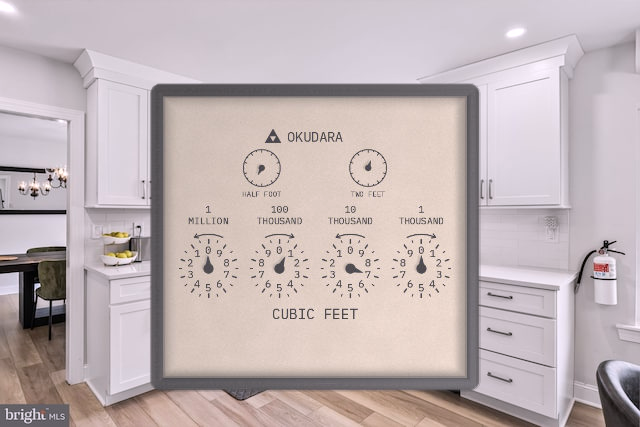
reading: 7000 ft³
